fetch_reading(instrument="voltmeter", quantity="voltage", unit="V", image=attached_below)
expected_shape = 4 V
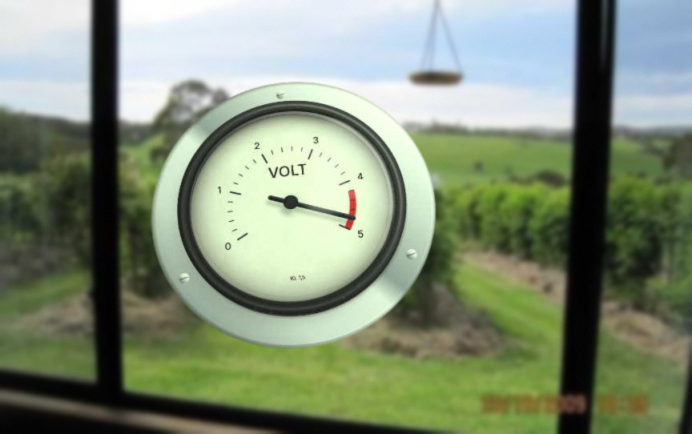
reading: 4.8 V
